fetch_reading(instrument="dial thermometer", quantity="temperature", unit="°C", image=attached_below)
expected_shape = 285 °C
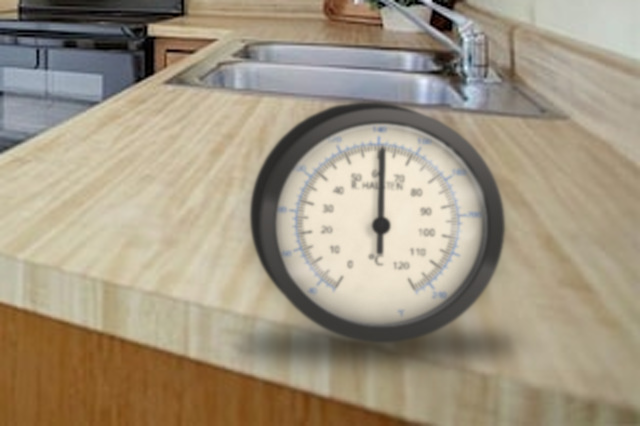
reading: 60 °C
